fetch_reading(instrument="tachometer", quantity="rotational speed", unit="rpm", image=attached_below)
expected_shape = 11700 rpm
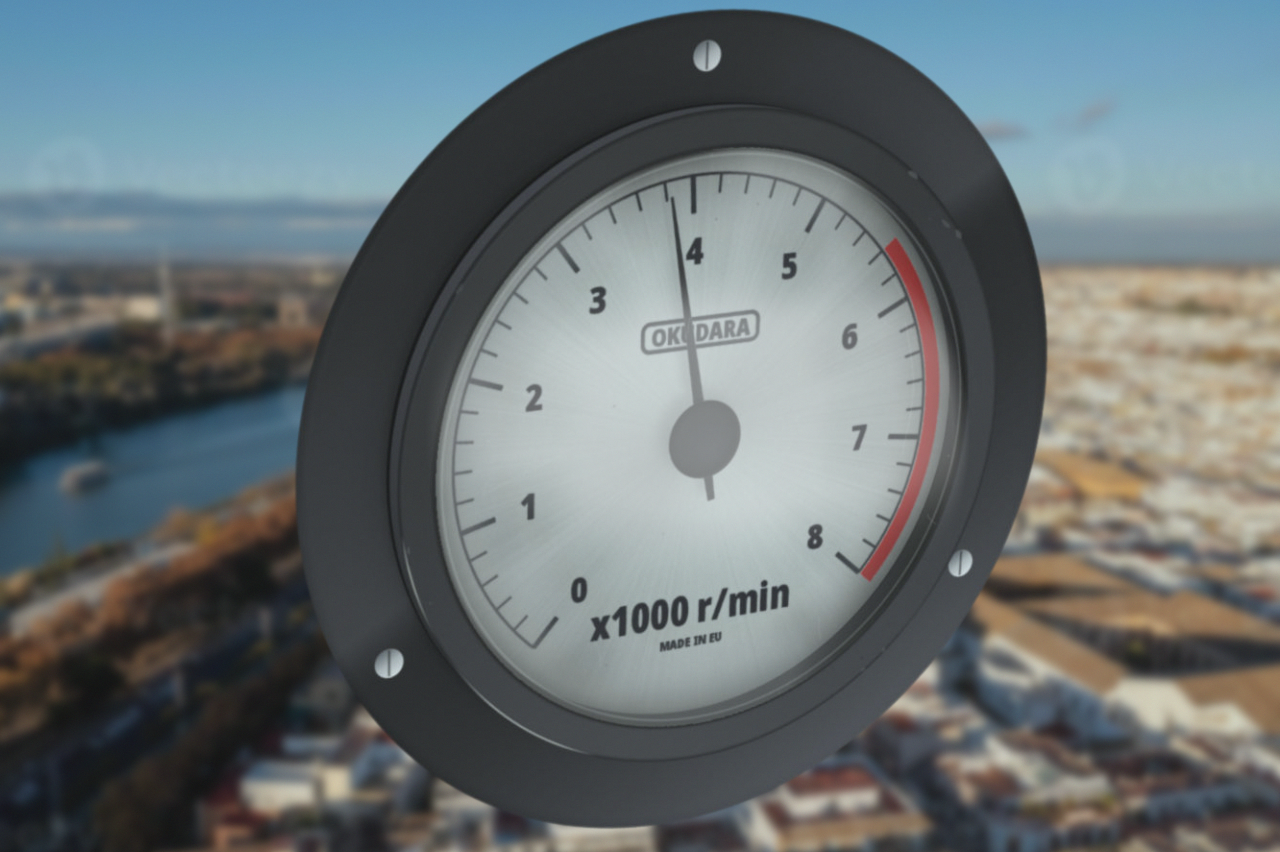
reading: 3800 rpm
